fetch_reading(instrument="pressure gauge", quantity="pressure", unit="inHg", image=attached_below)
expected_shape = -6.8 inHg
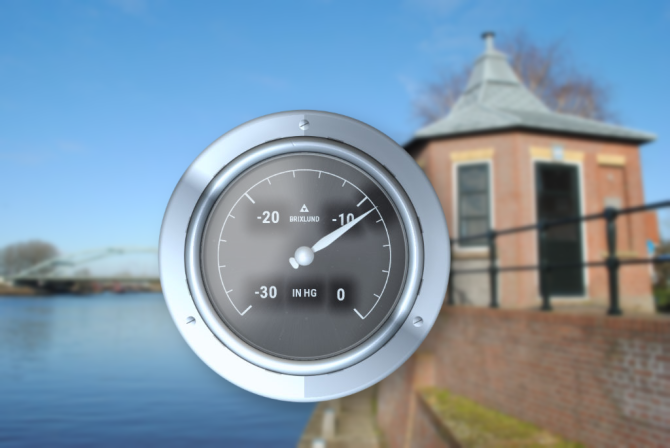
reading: -9 inHg
